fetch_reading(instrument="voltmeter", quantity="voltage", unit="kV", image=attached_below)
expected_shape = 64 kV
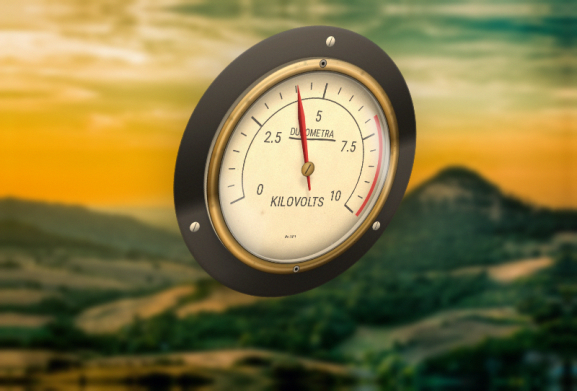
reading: 4 kV
